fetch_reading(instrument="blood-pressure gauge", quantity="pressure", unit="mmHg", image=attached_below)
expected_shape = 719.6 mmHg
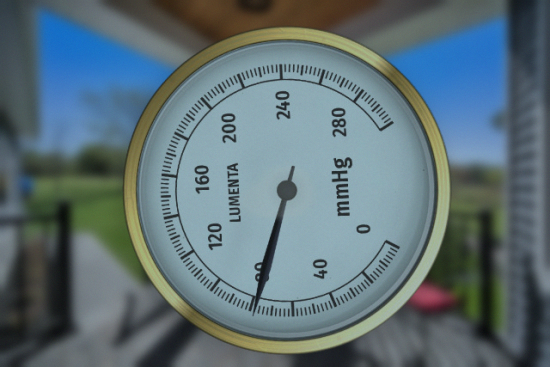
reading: 78 mmHg
